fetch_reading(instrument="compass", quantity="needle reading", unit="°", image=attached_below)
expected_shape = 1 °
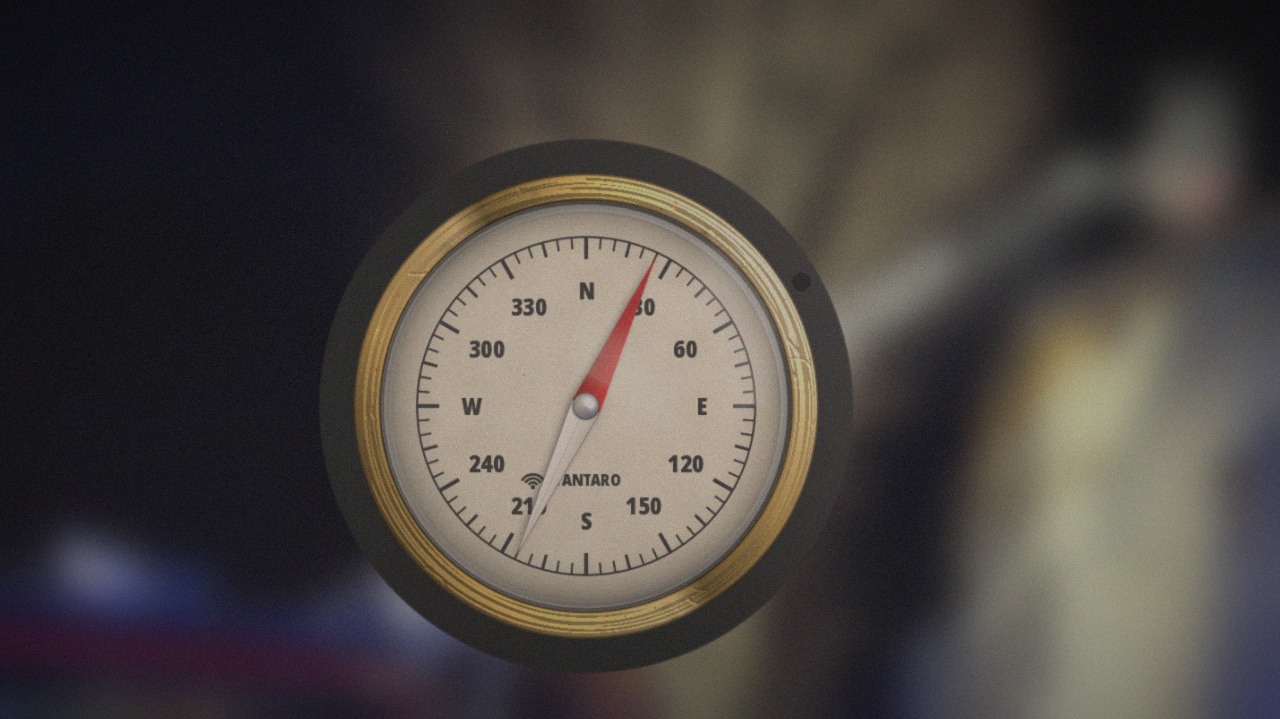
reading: 25 °
